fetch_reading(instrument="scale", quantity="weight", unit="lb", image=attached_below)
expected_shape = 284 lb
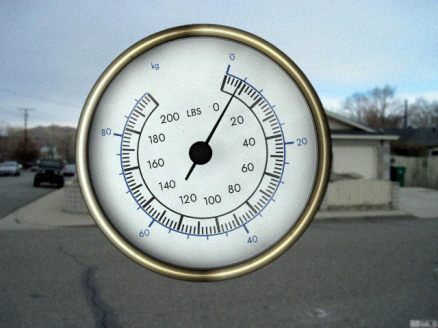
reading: 8 lb
